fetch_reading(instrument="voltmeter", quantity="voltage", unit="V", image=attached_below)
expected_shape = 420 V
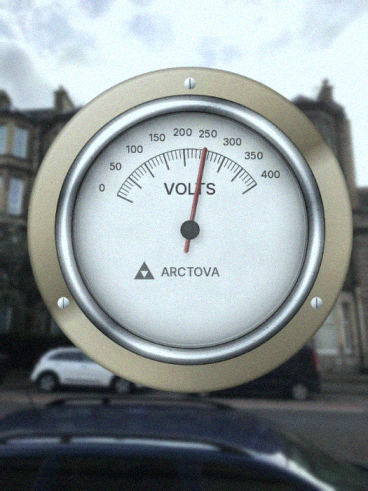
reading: 250 V
